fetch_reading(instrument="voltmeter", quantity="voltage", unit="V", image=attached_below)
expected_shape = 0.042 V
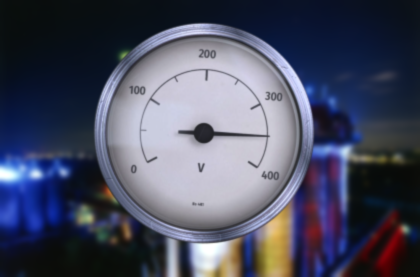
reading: 350 V
